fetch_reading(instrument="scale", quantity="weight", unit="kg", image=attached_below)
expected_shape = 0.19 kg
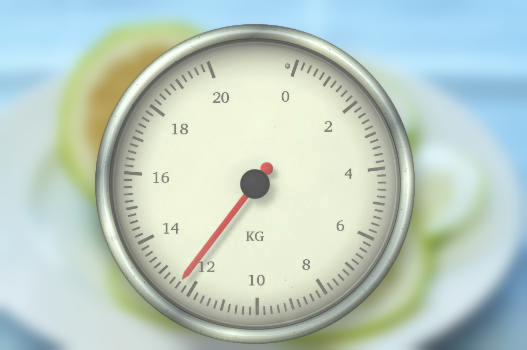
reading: 12.4 kg
